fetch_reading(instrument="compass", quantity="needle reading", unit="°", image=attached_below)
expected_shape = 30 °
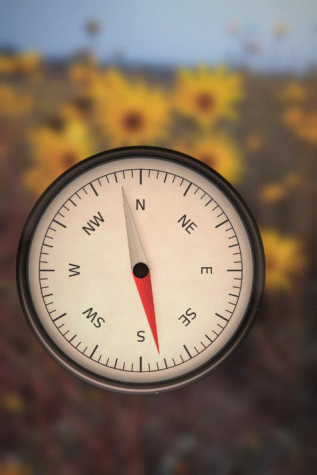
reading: 167.5 °
